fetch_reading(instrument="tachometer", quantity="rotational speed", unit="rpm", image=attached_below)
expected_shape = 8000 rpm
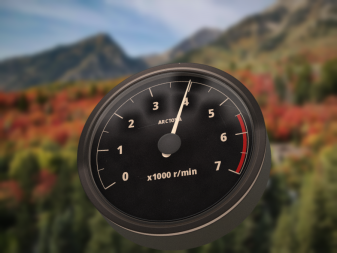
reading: 4000 rpm
